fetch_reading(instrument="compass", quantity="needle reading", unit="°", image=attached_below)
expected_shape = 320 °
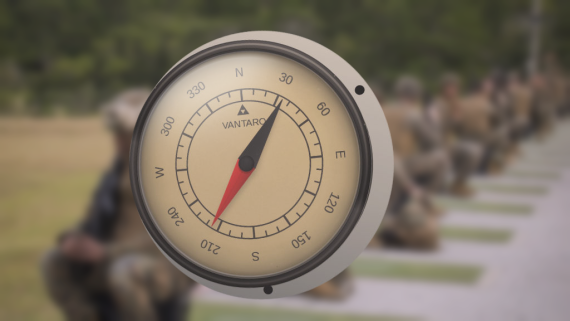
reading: 215 °
